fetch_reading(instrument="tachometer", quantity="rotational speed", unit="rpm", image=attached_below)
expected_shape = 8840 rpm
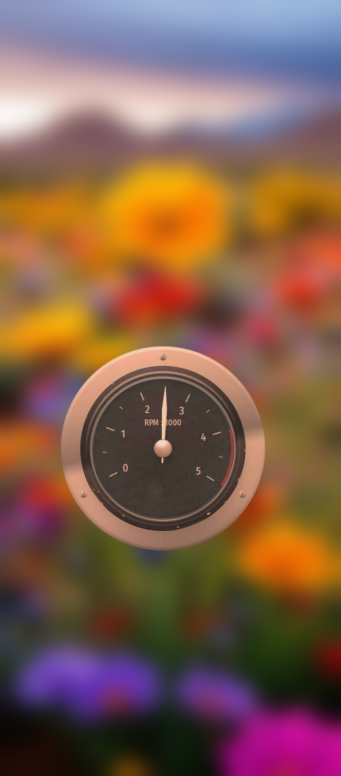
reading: 2500 rpm
